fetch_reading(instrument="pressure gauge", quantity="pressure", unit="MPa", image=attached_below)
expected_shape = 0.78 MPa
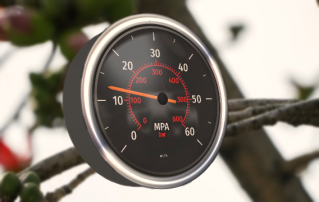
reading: 12.5 MPa
